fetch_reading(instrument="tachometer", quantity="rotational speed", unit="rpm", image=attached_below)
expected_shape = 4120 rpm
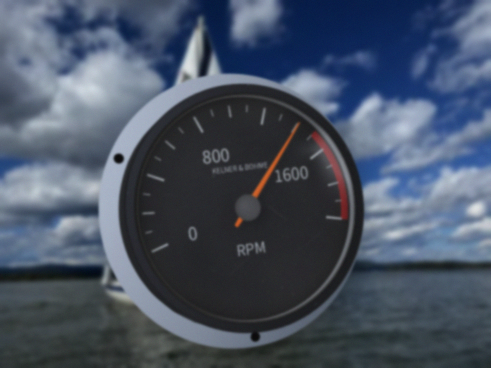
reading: 1400 rpm
